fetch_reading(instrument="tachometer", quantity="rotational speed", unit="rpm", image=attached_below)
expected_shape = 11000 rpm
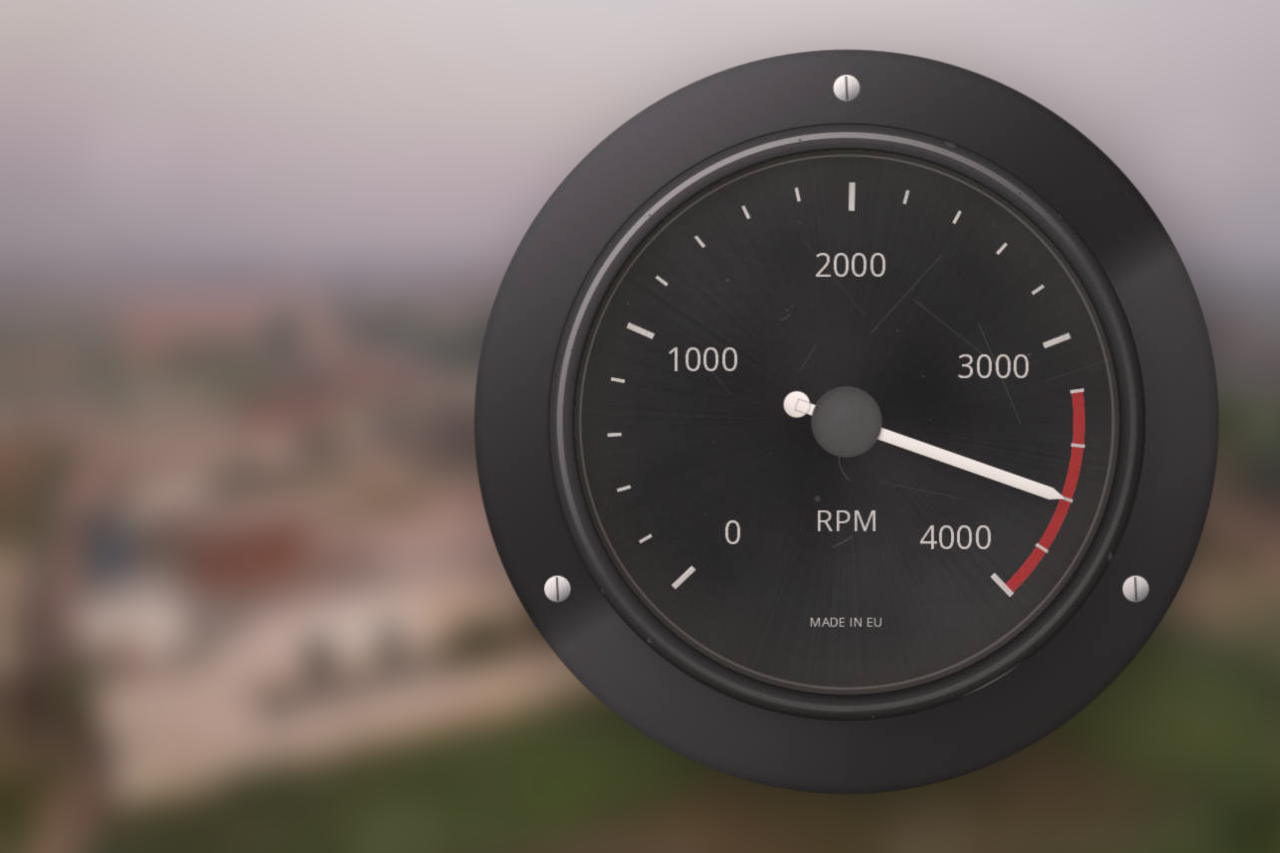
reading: 3600 rpm
